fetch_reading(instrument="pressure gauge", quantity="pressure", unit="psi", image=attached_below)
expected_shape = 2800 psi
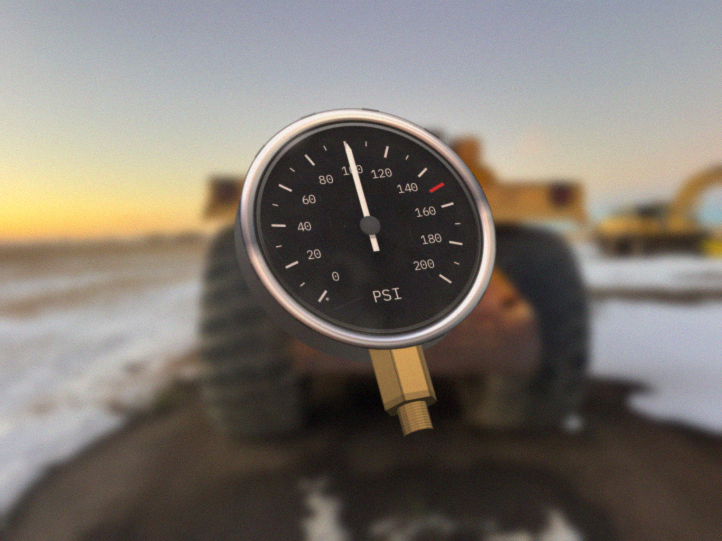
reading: 100 psi
